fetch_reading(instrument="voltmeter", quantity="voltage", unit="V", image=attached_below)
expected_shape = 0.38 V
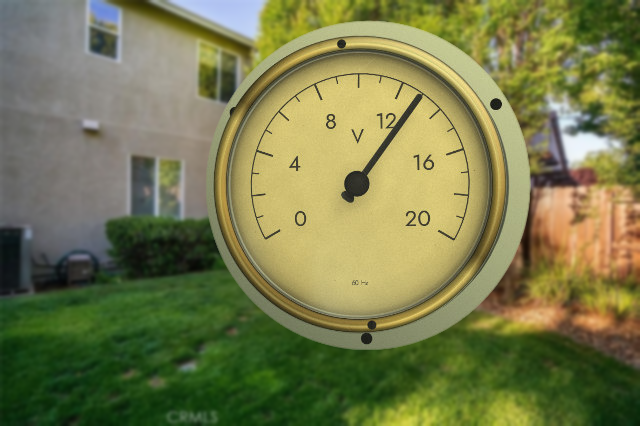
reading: 13 V
